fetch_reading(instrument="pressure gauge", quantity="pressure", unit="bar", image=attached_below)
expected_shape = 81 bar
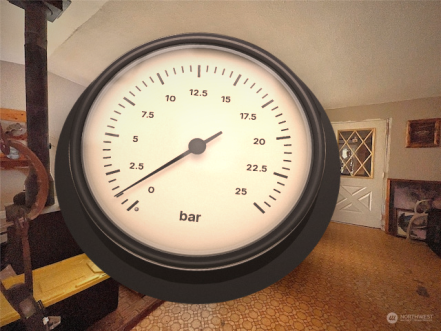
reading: 1 bar
